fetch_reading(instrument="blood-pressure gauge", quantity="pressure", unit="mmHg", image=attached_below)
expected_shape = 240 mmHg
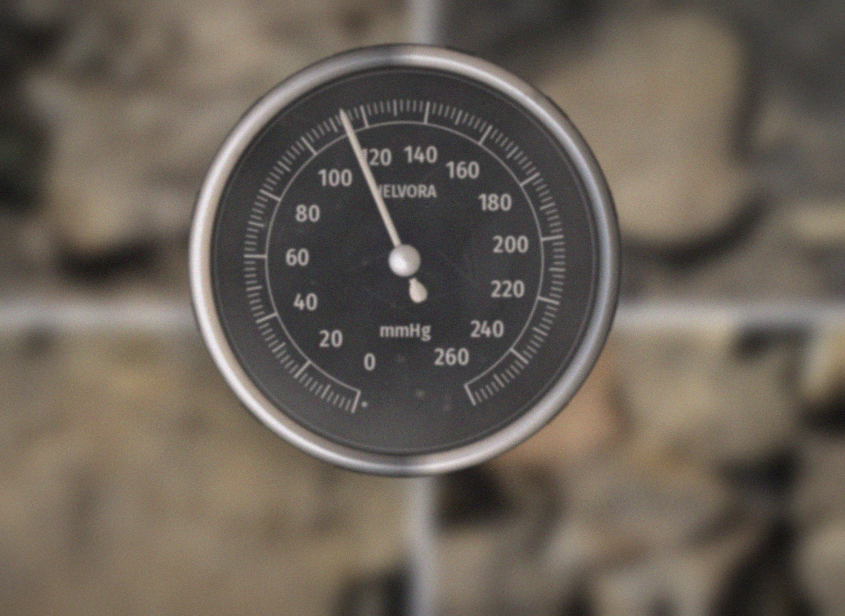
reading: 114 mmHg
